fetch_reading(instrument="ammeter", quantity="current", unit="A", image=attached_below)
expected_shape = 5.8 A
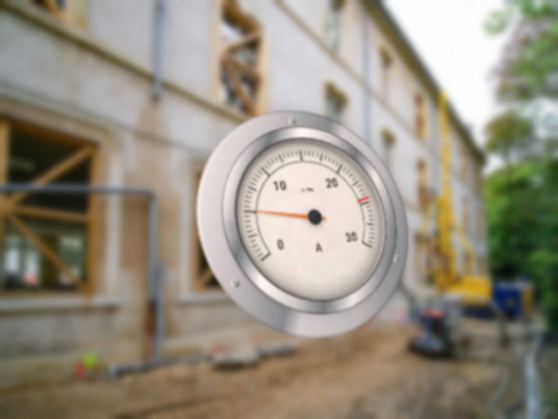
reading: 5 A
